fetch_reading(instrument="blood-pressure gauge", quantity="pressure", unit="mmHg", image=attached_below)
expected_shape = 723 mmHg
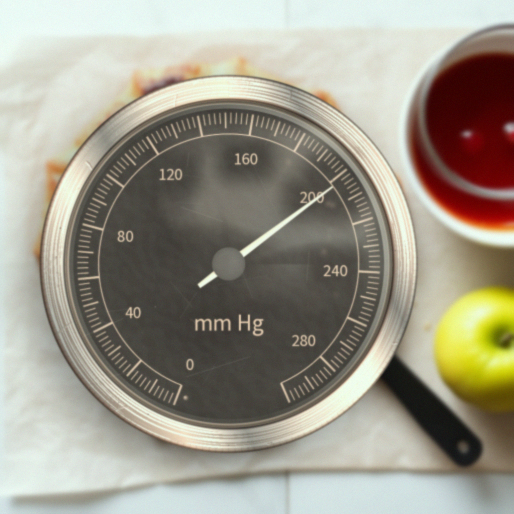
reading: 202 mmHg
